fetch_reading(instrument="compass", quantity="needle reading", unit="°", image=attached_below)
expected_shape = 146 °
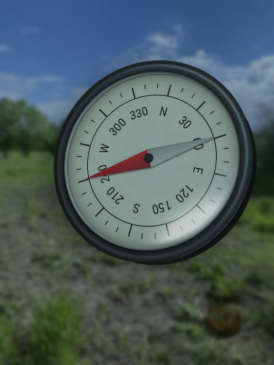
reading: 240 °
